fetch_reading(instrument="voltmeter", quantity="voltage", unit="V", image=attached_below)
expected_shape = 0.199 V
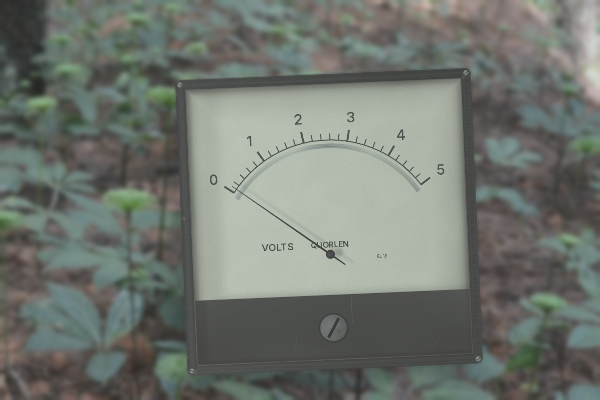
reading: 0.1 V
